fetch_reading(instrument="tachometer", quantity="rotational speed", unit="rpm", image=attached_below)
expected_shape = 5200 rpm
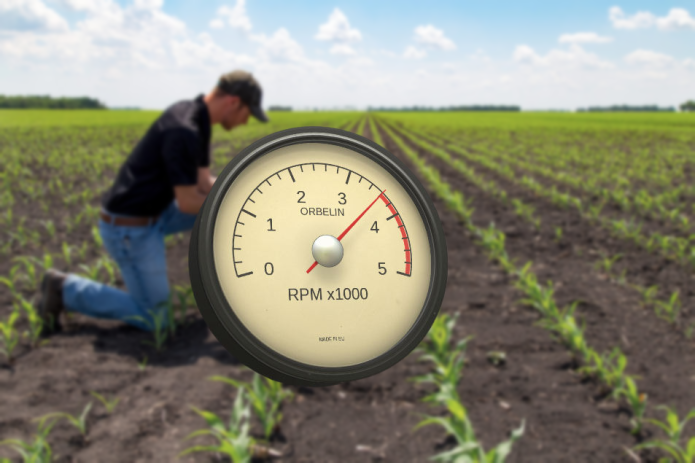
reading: 3600 rpm
